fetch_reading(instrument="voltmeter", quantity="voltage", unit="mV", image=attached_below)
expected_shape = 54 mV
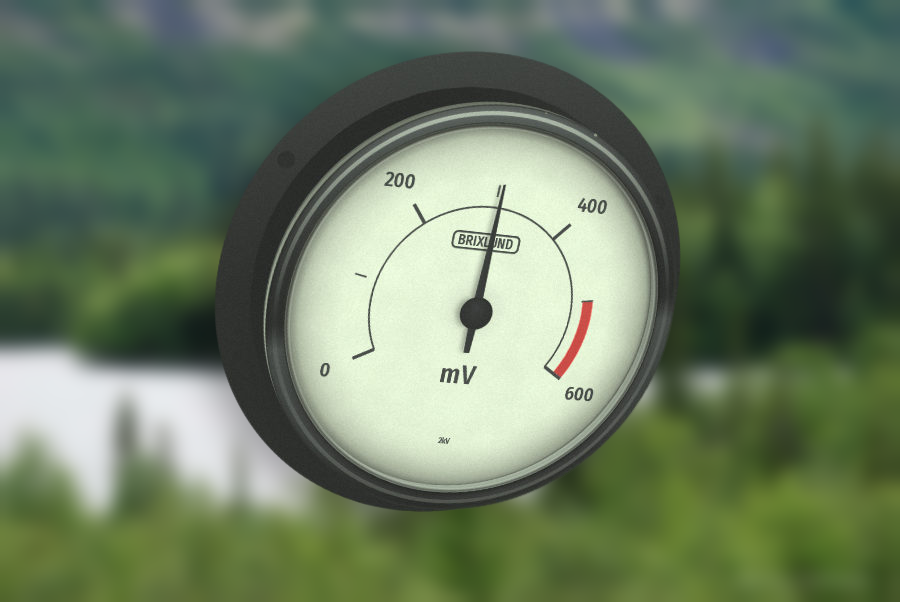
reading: 300 mV
